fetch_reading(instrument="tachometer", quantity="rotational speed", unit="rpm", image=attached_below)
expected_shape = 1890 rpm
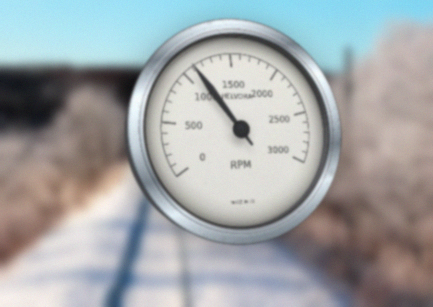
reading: 1100 rpm
